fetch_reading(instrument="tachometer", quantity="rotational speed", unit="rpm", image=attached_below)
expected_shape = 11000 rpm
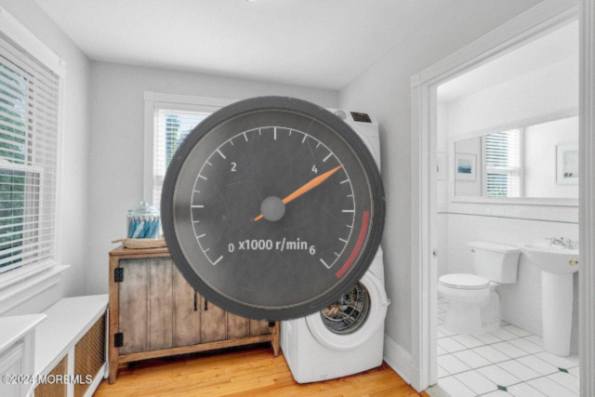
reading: 4250 rpm
